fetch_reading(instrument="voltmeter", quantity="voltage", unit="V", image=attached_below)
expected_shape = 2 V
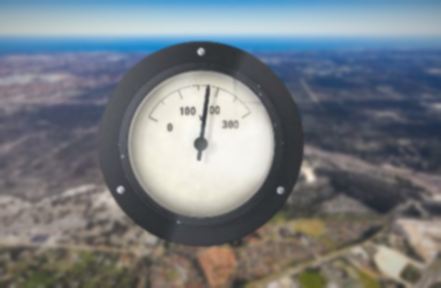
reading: 175 V
